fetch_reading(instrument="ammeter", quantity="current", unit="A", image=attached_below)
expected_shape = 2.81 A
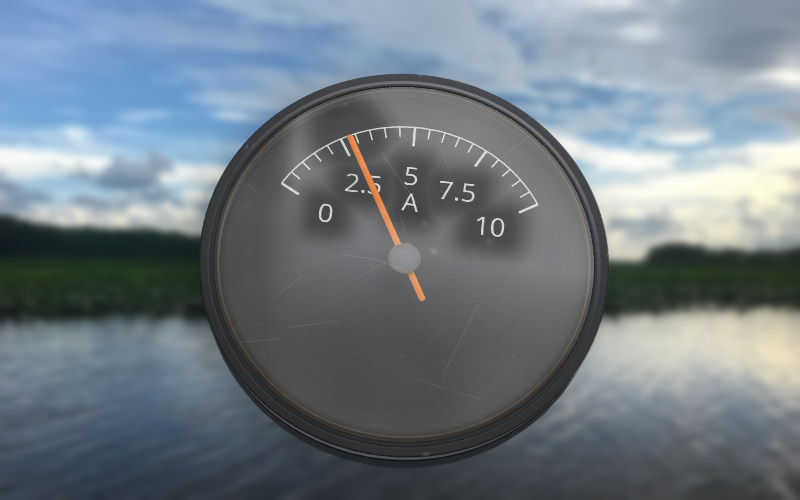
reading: 2.75 A
